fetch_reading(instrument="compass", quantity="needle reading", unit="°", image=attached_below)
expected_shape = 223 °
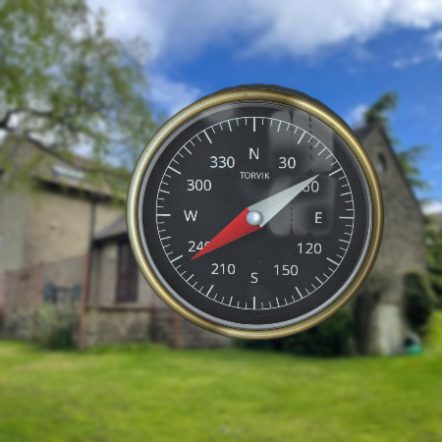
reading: 235 °
